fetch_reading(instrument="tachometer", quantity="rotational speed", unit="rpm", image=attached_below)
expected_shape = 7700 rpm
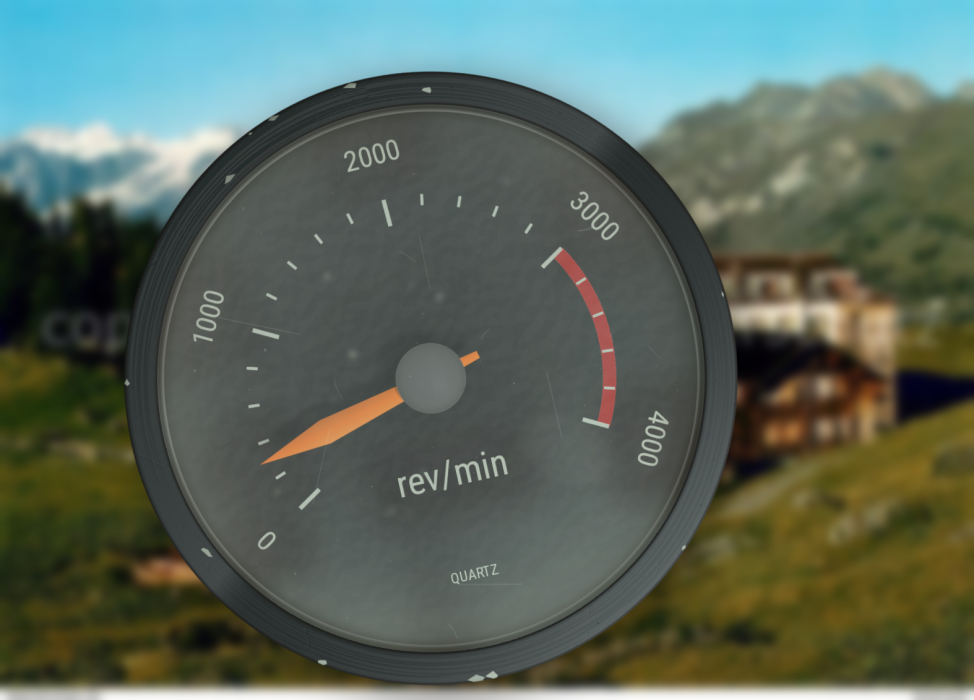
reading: 300 rpm
